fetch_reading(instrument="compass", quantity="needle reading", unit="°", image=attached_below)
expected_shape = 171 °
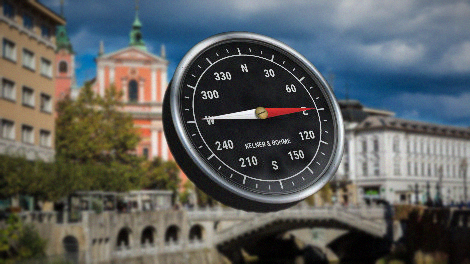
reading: 90 °
